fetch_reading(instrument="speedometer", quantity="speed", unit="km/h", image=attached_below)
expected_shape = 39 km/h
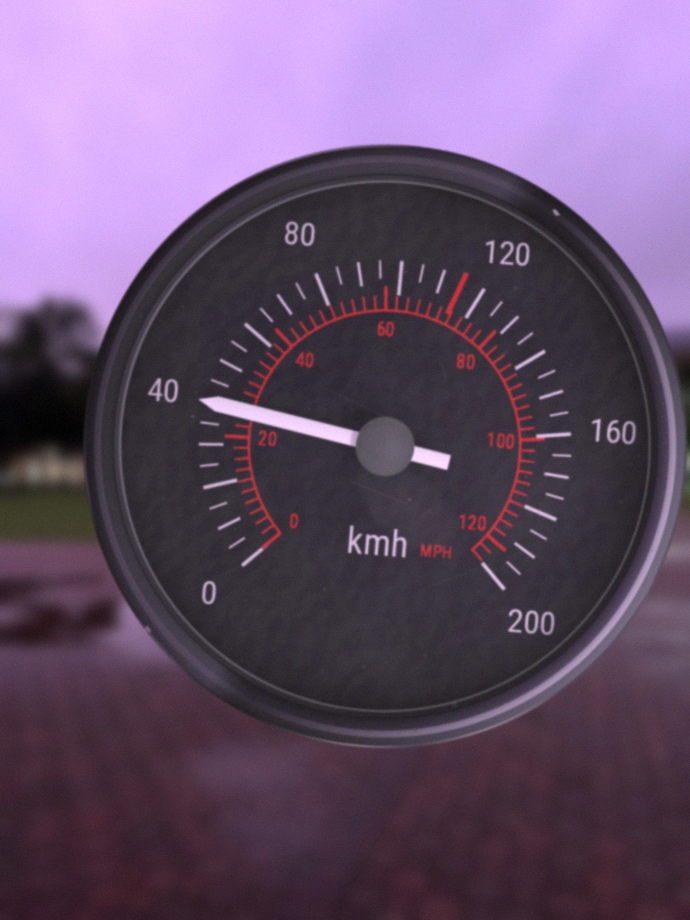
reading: 40 km/h
